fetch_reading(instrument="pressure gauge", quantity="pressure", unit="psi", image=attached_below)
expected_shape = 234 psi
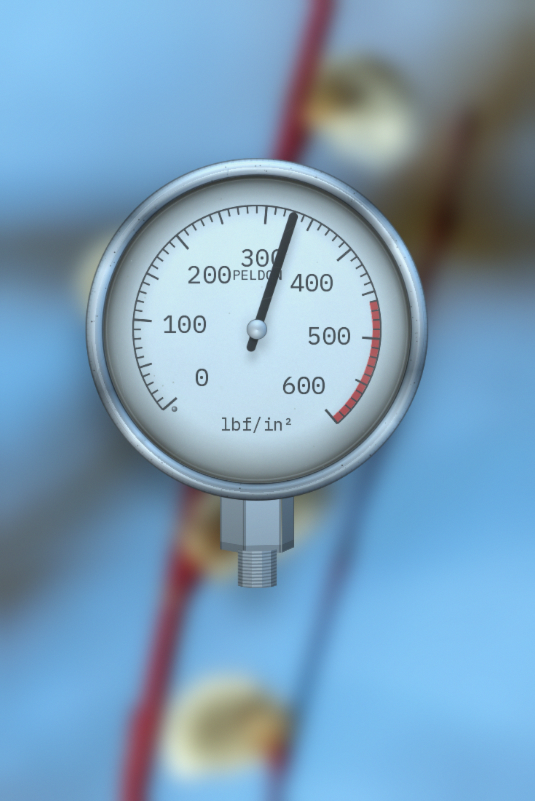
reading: 330 psi
